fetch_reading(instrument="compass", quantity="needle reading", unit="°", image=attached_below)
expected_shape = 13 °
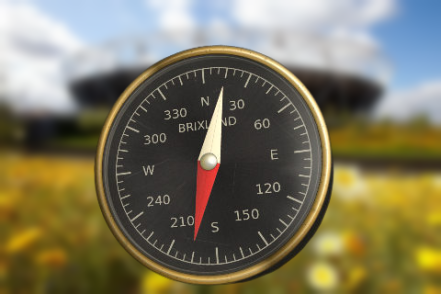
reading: 195 °
